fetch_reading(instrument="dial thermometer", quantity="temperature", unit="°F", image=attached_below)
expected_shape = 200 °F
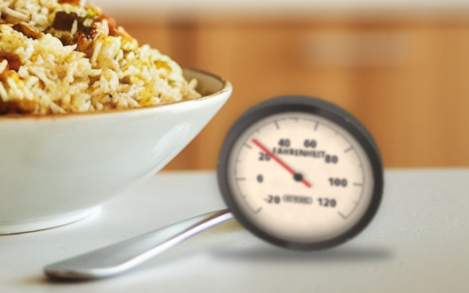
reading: 25 °F
